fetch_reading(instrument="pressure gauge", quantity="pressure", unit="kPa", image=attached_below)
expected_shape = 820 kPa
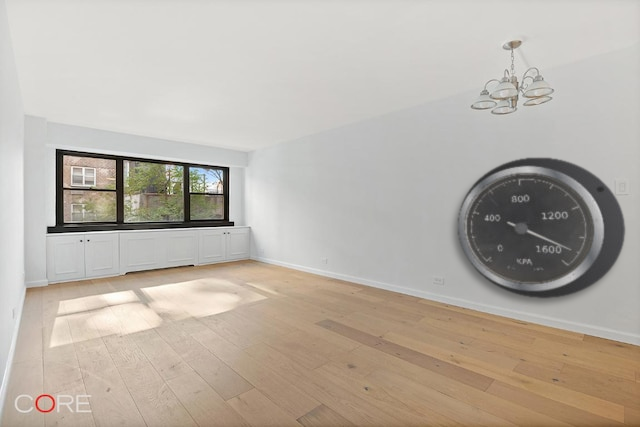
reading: 1500 kPa
